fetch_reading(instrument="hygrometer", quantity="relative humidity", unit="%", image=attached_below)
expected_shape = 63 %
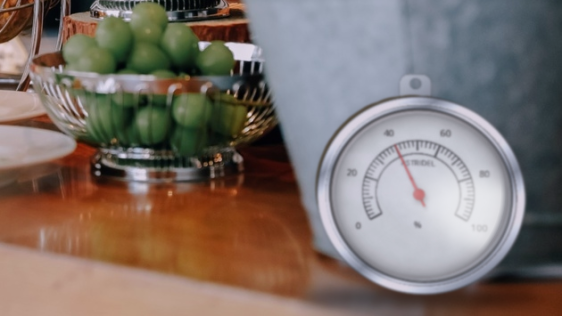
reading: 40 %
